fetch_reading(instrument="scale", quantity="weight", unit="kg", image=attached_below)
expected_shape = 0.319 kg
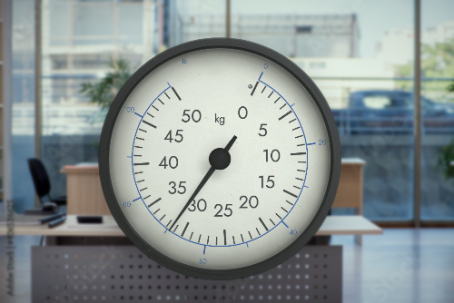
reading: 31.5 kg
